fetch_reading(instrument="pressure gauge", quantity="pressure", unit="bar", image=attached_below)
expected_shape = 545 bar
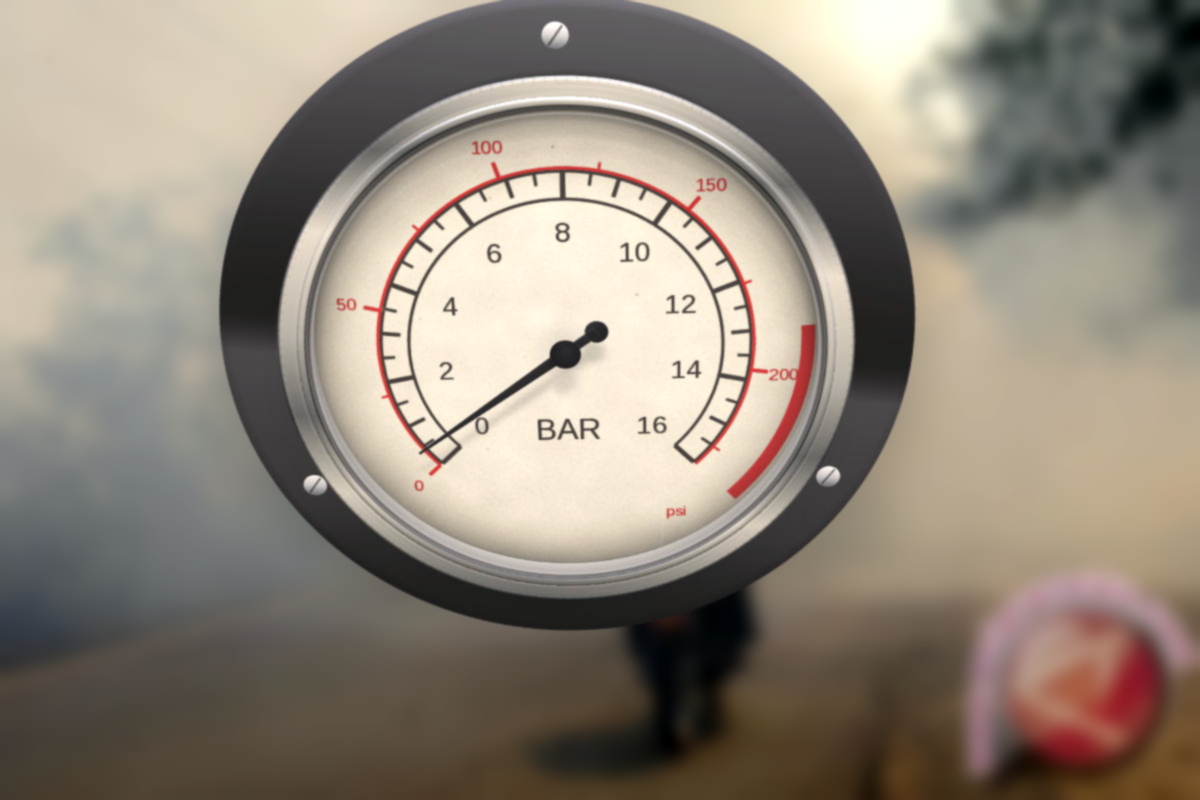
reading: 0.5 bar
